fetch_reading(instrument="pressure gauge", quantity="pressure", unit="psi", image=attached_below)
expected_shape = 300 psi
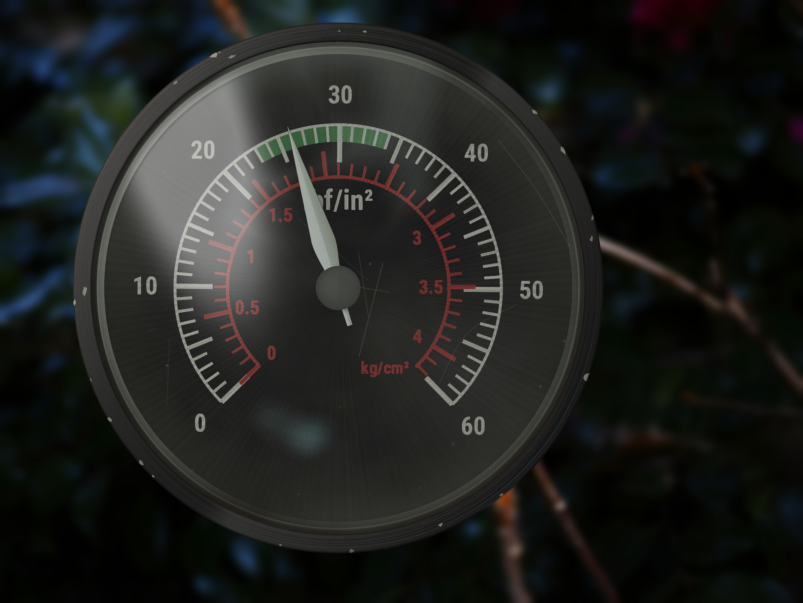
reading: 26 psi
